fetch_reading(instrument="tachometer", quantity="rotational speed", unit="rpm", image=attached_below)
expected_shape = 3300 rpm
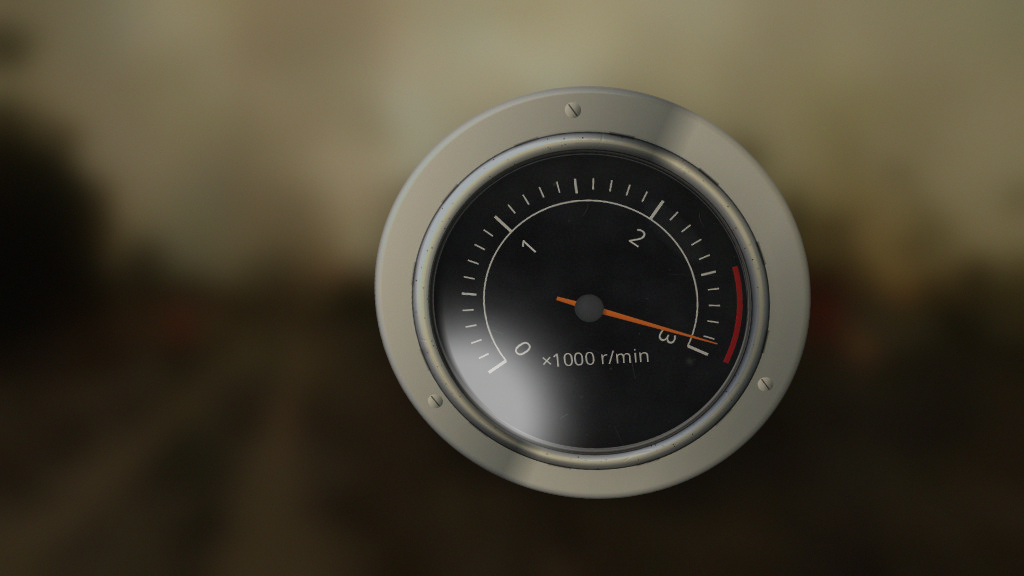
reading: 2900 rpm
